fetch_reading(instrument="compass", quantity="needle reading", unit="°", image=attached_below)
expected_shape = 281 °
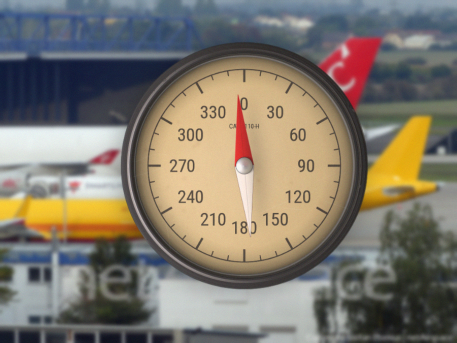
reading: 355 °
